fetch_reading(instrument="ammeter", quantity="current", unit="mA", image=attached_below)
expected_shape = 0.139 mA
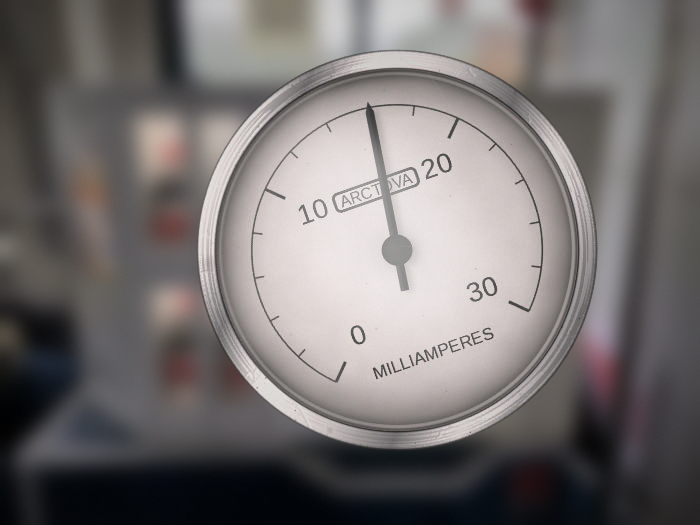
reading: 16 mA
